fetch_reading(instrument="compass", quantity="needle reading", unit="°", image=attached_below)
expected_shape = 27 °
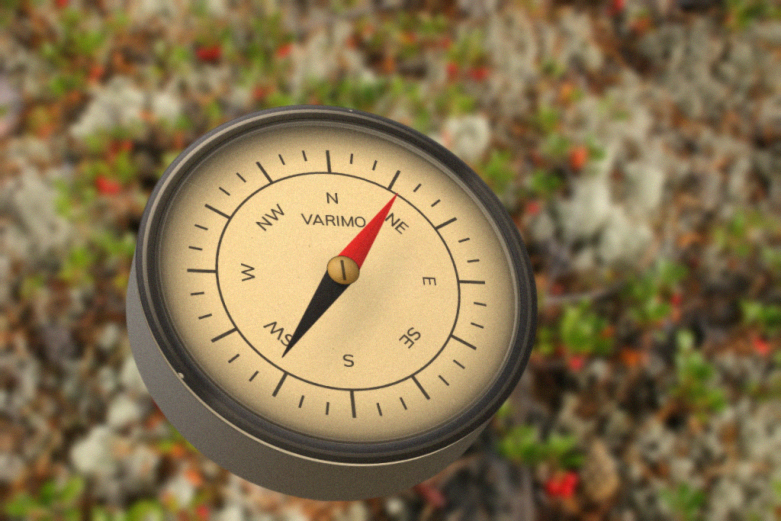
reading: 35 °
